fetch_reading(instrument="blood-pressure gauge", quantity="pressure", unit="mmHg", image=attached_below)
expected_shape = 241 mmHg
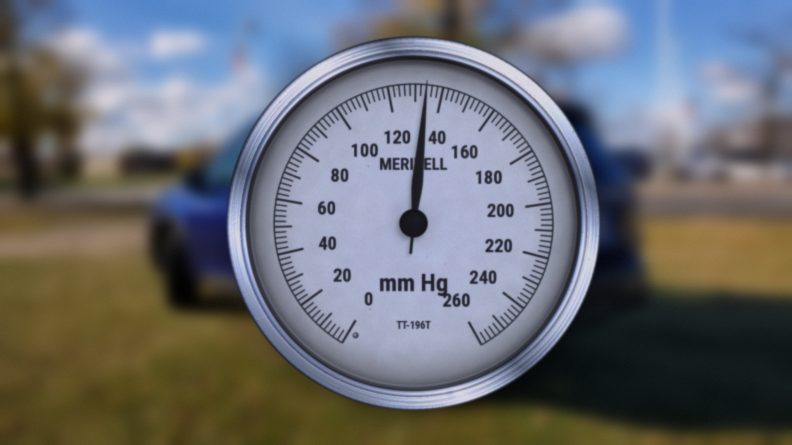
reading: 134 mmHg
